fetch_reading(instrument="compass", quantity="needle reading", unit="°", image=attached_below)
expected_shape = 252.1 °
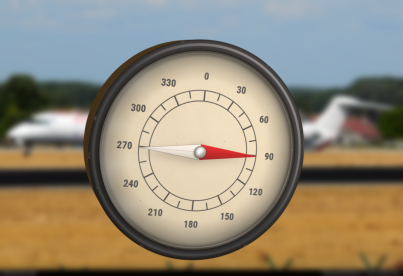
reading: 90 °
